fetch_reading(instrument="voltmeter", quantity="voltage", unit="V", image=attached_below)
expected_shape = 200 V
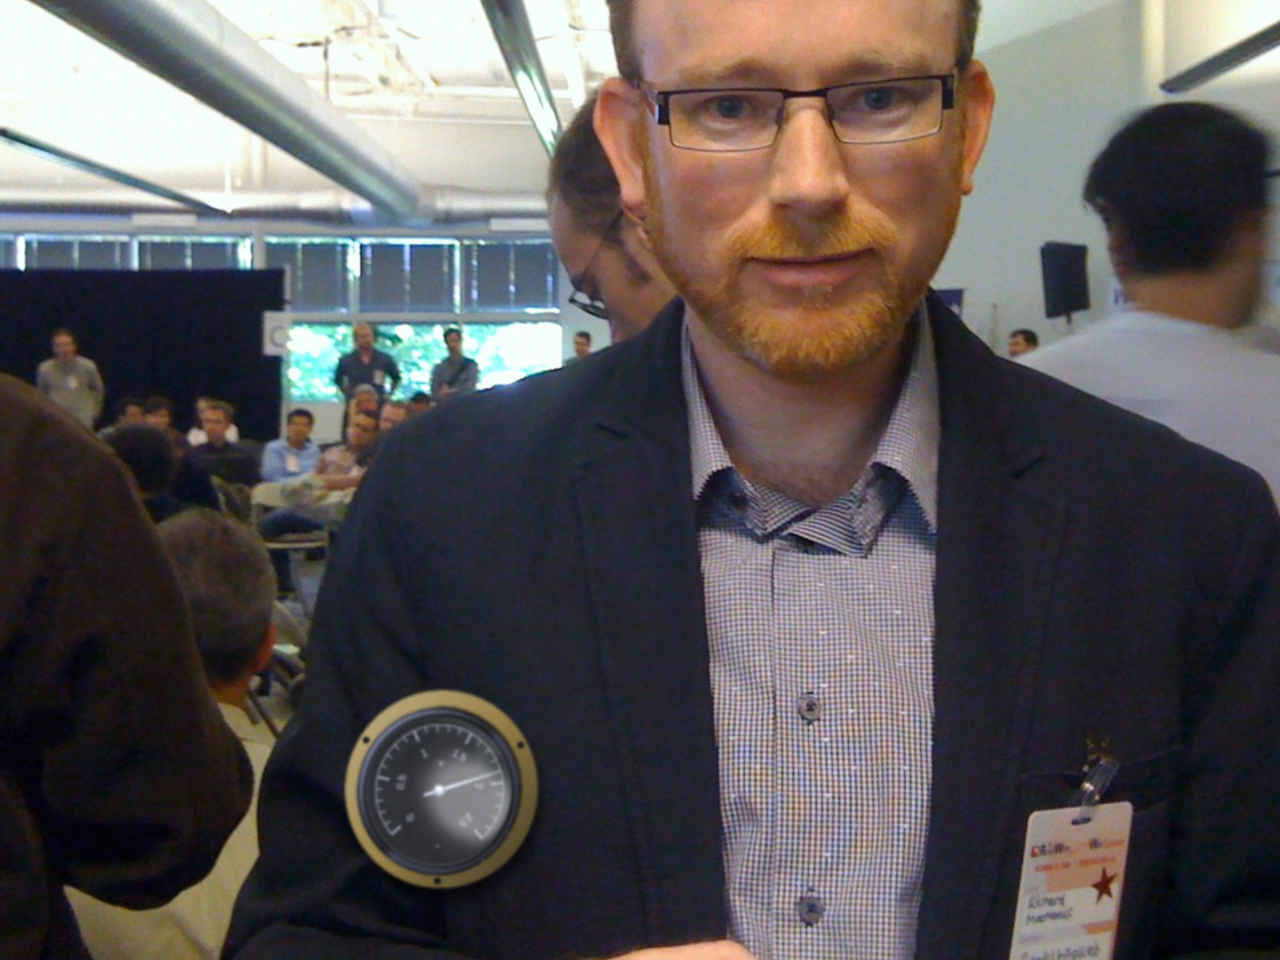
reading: 1.9 V
